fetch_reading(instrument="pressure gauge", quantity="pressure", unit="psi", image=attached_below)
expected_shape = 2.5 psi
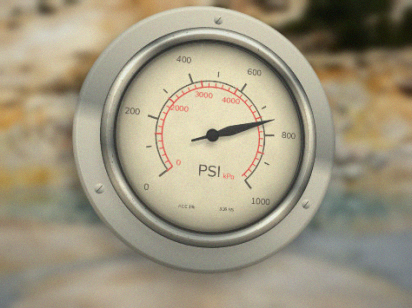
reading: 750 psi
